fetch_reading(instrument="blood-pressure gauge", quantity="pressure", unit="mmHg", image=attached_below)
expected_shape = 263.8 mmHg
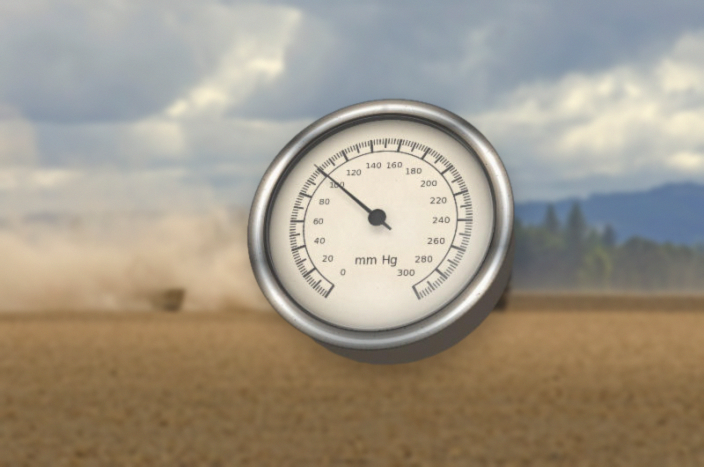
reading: 100 mmHg
